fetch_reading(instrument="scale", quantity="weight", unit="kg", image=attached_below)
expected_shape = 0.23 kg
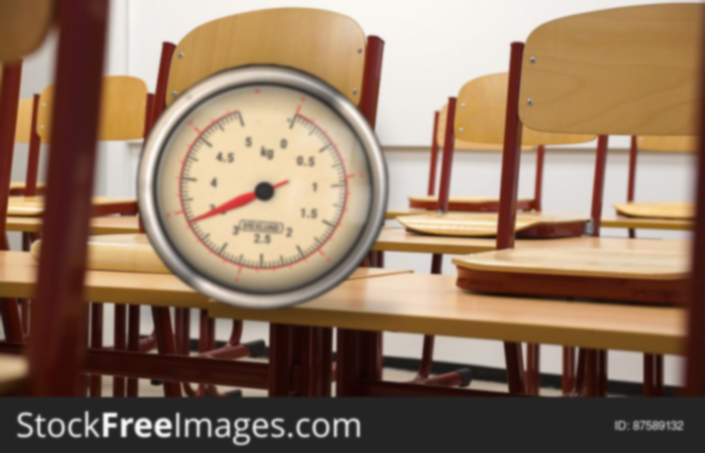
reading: 3.5 kg
